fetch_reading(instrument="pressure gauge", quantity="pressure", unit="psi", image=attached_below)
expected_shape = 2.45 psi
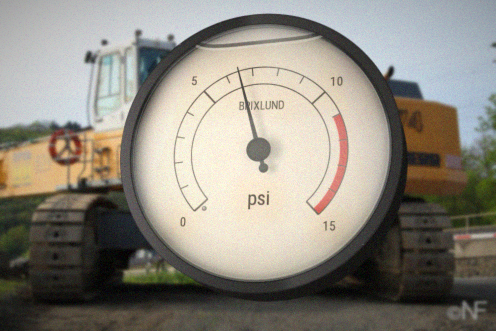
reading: 6.5 psi
